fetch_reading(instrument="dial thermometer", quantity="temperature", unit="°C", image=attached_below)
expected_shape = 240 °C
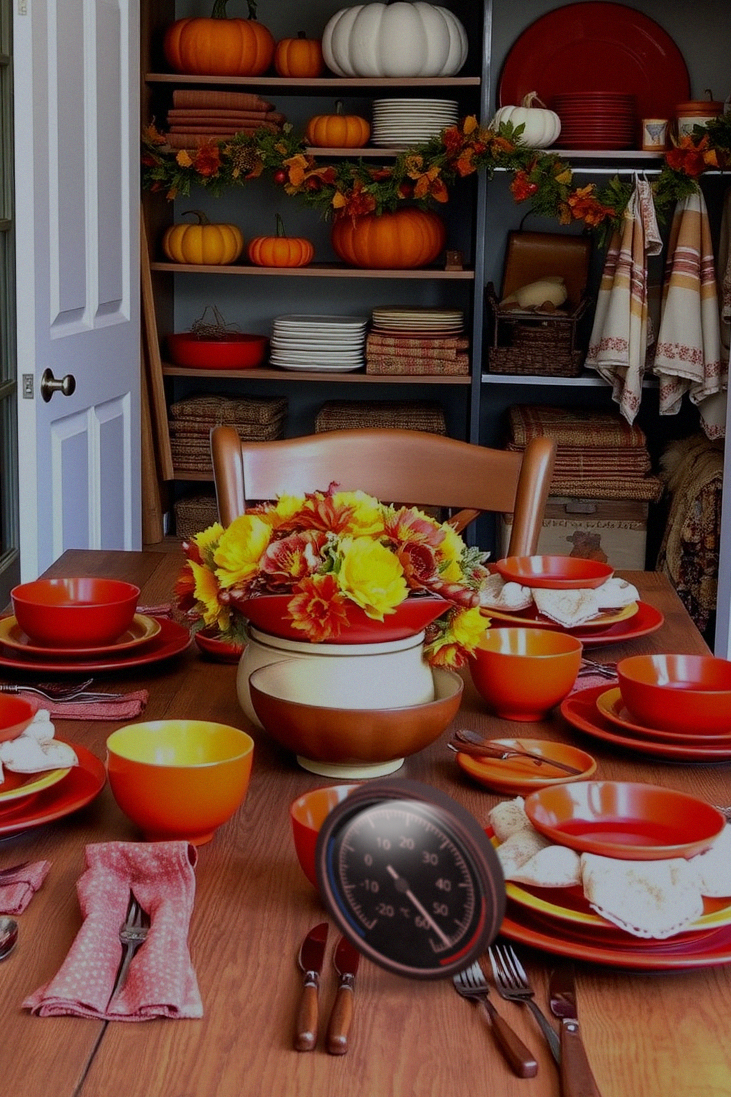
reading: 55 °C
